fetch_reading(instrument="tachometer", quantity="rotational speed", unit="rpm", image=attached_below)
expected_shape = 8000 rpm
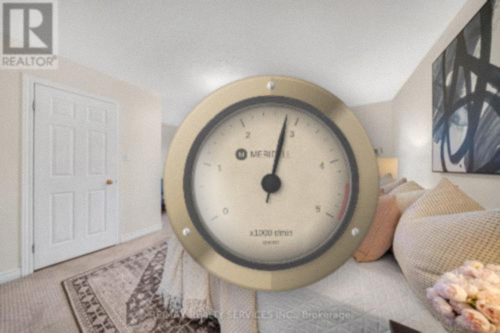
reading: 2800 rpm
